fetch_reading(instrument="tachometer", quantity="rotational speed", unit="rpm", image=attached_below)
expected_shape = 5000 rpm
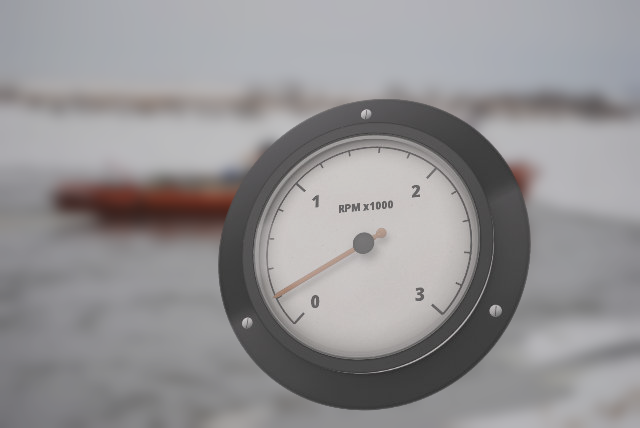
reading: 200 rpm
